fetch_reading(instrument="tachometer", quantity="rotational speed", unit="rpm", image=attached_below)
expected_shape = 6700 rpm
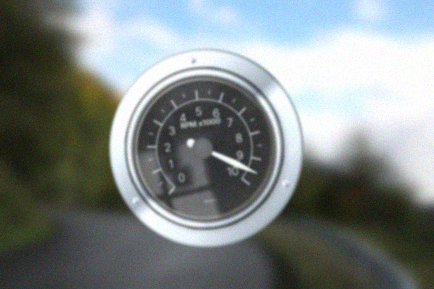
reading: 9500 rpm
